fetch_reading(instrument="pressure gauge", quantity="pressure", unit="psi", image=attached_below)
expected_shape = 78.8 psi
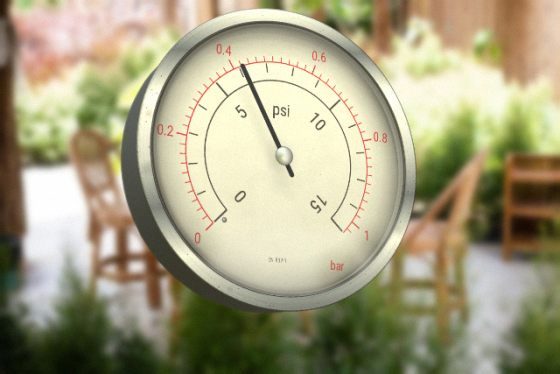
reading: 6 psi
